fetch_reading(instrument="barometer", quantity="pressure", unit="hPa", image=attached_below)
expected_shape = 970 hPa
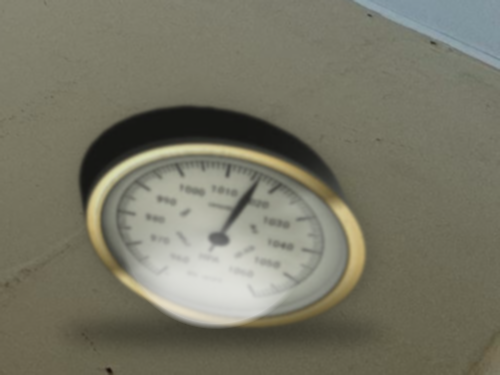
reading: 1015 hPa
